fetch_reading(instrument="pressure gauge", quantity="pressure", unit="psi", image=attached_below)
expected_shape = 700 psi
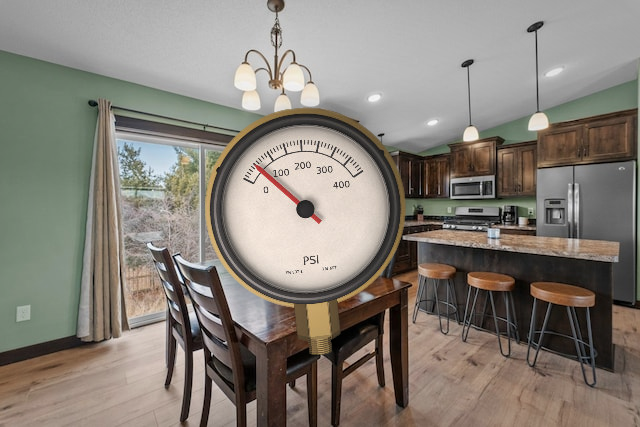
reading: 50 psi
